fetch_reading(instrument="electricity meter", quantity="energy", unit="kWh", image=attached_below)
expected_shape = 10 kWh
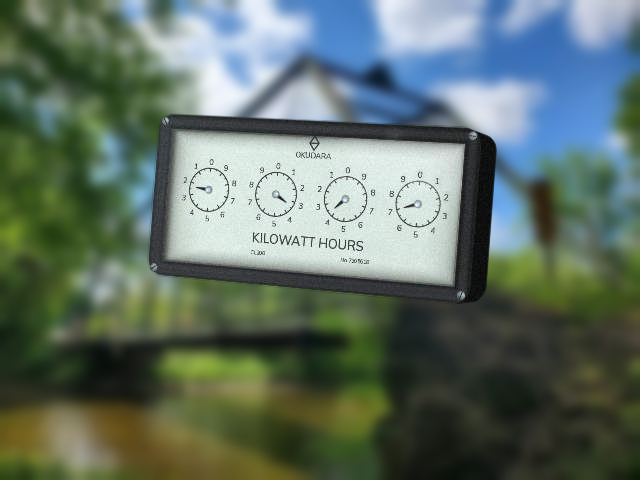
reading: 2337 kWh
